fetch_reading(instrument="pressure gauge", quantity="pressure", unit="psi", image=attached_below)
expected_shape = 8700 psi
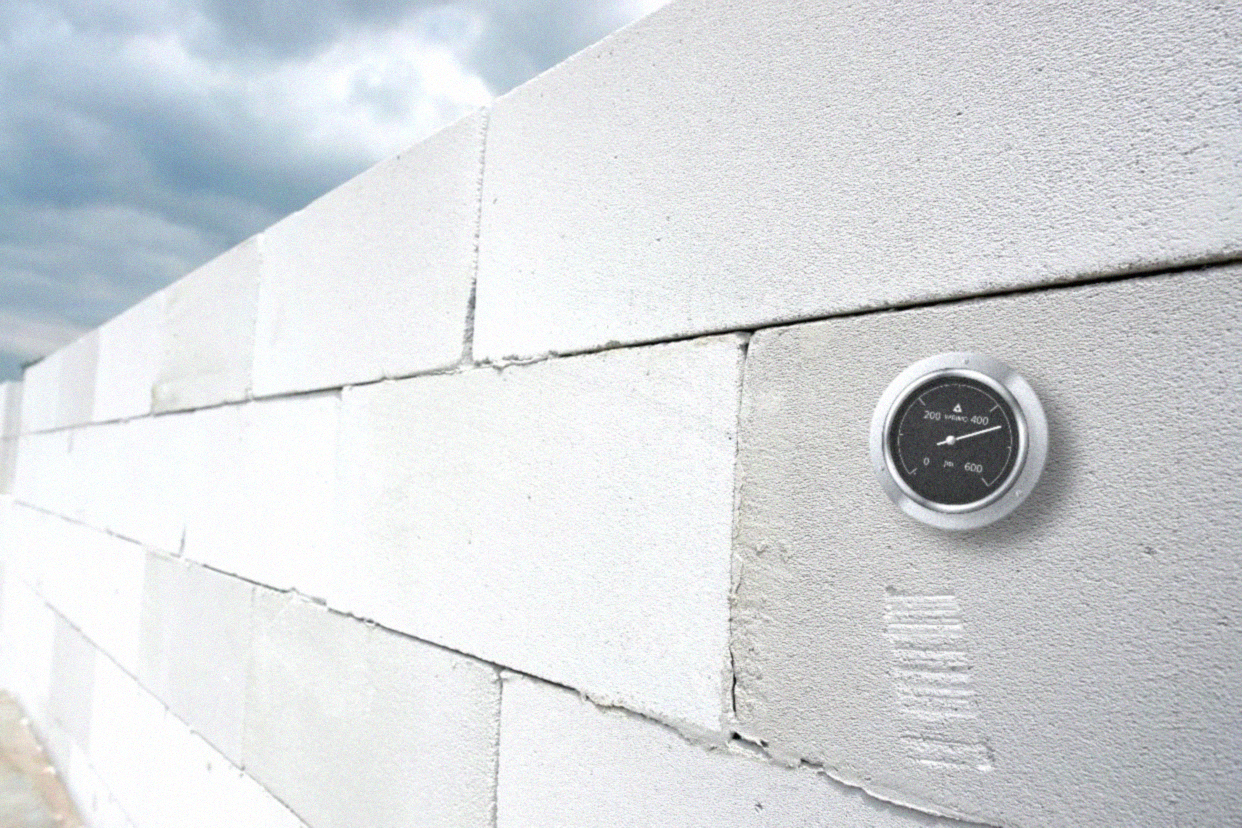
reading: 450 psi
